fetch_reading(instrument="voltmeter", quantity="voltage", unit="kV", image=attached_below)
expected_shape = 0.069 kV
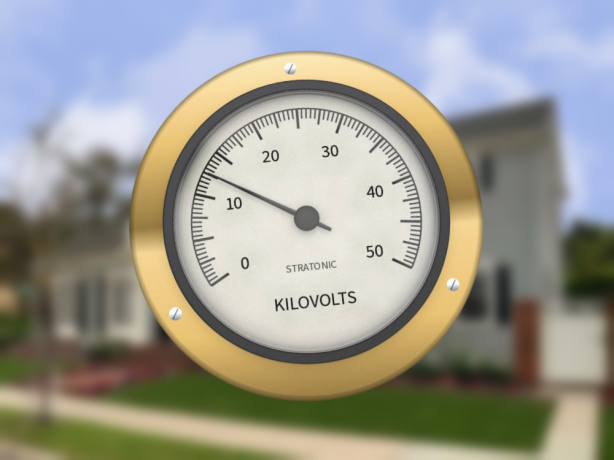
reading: 12.5 kV
